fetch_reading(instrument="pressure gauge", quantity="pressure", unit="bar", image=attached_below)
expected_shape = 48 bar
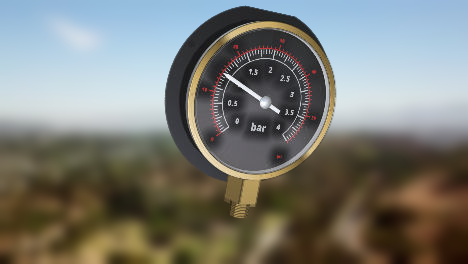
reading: 1 bar
